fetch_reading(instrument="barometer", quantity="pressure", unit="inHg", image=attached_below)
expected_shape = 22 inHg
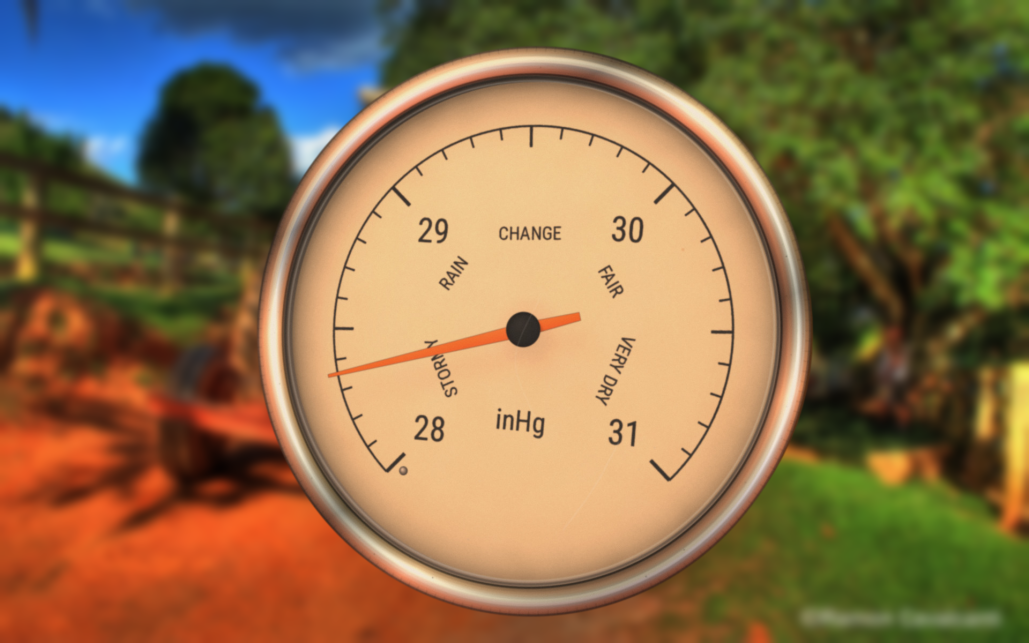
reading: 28.35 inHg
